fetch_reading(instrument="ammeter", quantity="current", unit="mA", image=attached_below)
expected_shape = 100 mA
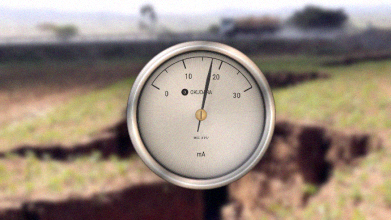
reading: 17.5 mA
